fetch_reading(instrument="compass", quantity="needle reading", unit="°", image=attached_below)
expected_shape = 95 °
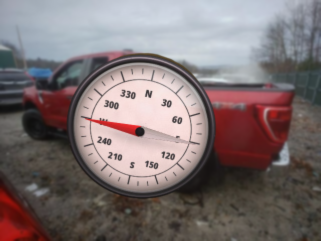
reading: 270 °
